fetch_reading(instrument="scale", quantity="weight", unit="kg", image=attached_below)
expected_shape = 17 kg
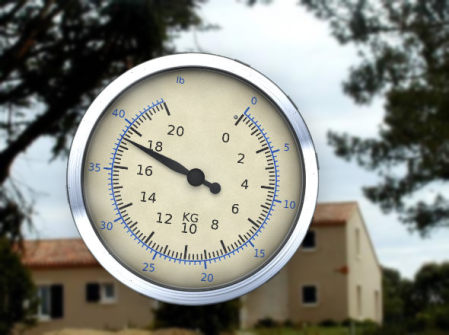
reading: 17.4 kg
